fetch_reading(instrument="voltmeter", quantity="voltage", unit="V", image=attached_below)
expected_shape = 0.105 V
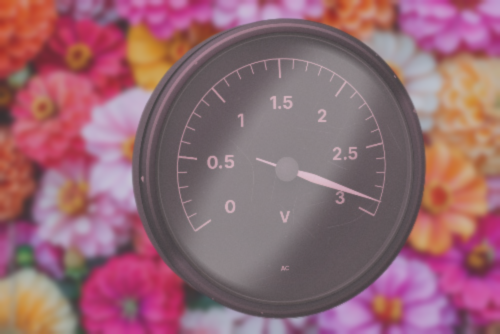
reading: 2.9 V
